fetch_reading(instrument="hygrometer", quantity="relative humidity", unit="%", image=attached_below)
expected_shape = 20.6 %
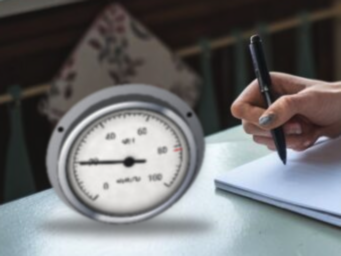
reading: 20 %
